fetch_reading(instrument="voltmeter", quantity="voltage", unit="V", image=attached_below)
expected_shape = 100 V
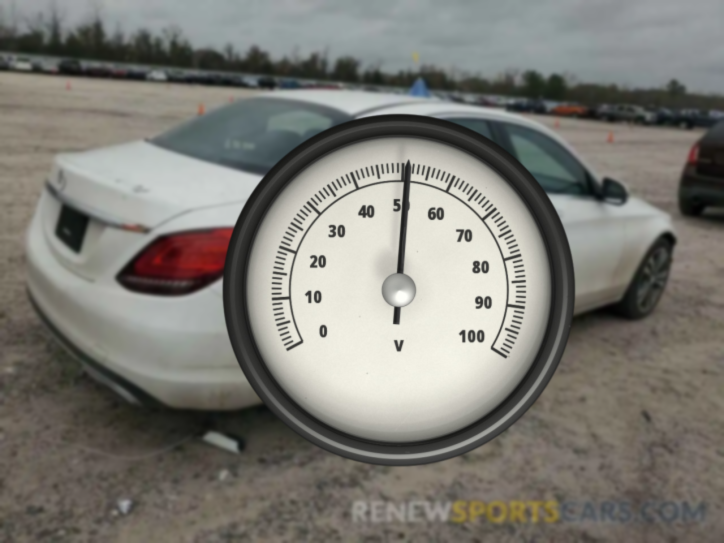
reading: 51 V
